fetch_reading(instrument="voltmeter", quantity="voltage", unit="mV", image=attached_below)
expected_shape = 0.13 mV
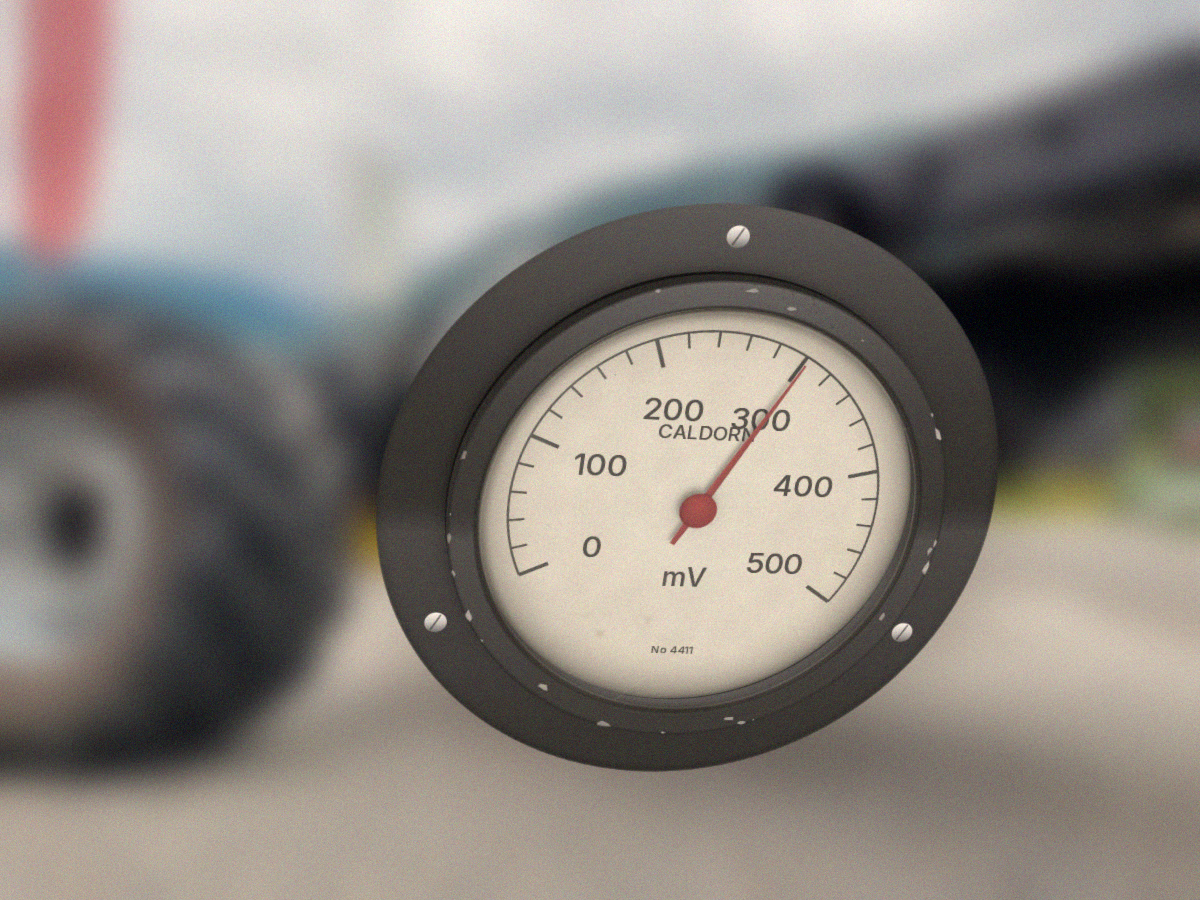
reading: 300 mV
